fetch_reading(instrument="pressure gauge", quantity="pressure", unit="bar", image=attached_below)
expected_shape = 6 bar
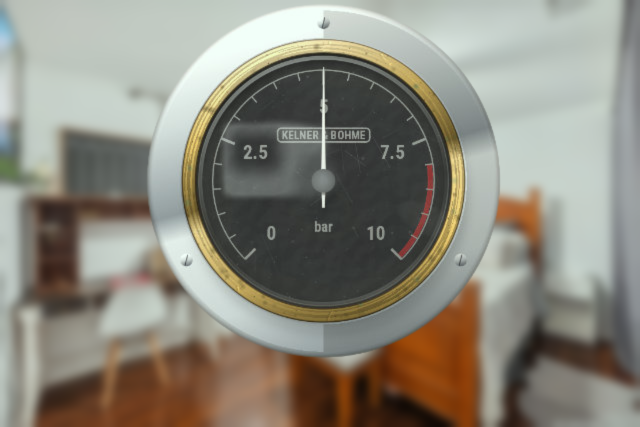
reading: 5 bar
